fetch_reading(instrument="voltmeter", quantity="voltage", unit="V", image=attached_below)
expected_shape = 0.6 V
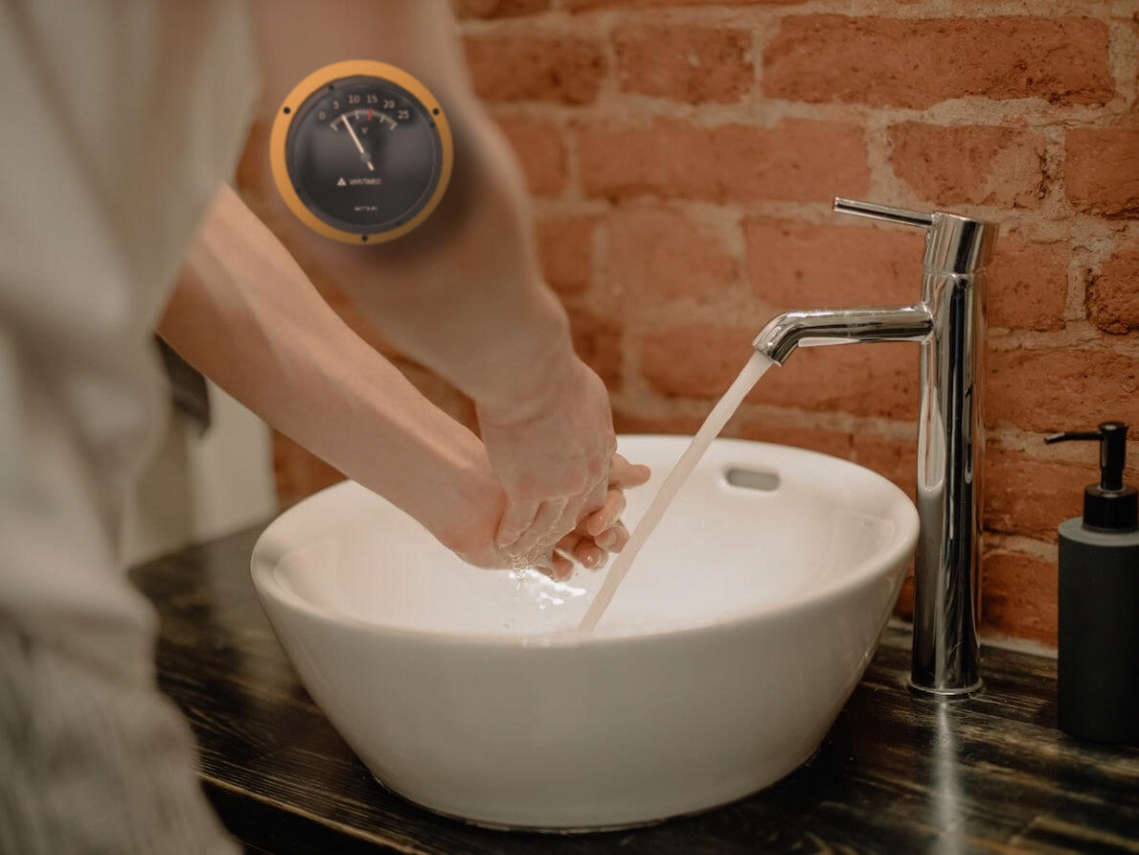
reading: 5 V
